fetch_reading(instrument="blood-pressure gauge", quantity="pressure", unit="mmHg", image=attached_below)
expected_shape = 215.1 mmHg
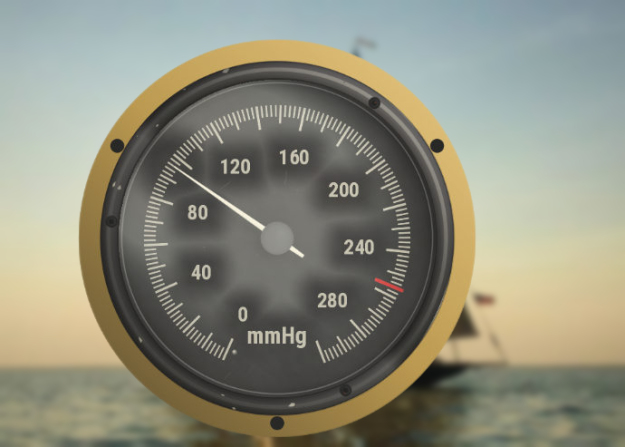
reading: 96 mmHg
